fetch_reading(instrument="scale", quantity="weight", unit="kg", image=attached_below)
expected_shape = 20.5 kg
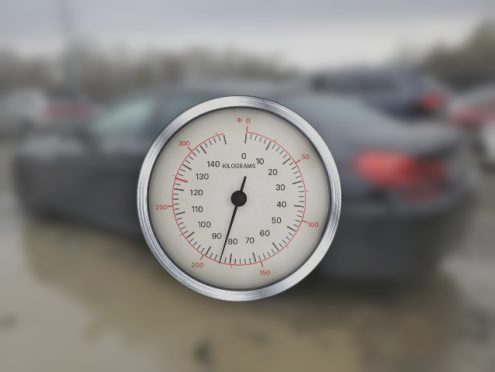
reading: 84 kg
